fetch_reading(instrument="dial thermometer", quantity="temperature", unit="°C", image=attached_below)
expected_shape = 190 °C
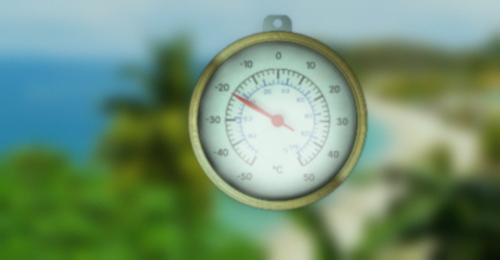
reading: -20 °C
